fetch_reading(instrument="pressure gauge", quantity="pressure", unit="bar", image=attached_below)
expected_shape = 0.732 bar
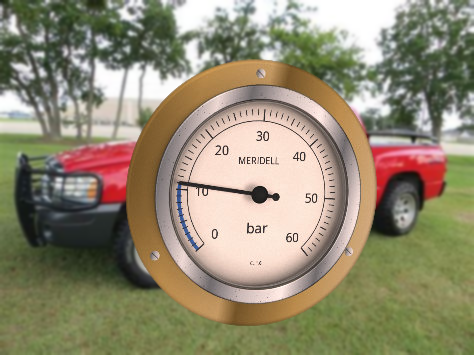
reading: 11 bar
